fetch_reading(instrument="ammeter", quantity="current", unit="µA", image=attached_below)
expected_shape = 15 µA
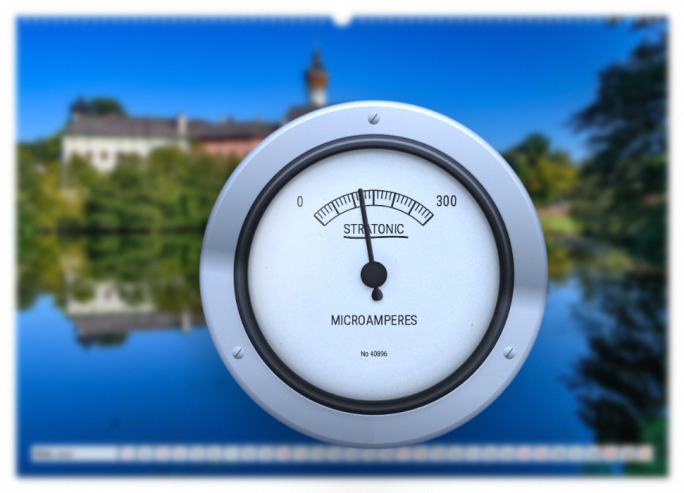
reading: 120 µA
